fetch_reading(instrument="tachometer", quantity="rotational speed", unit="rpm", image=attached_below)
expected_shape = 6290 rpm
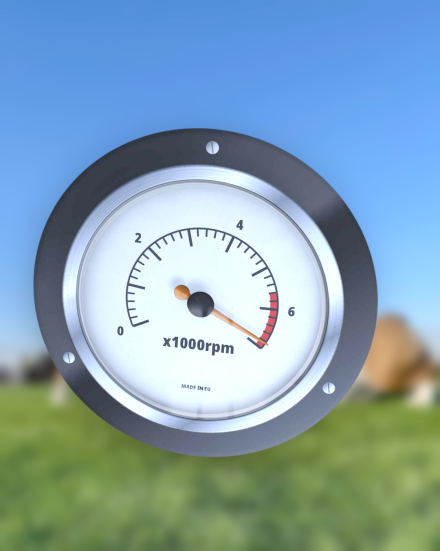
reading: 6800 rpm
